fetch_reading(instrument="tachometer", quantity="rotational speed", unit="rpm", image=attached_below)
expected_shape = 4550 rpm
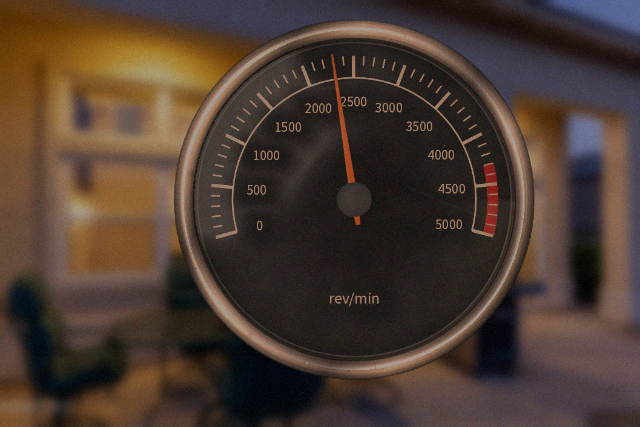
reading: 2300 rpm
